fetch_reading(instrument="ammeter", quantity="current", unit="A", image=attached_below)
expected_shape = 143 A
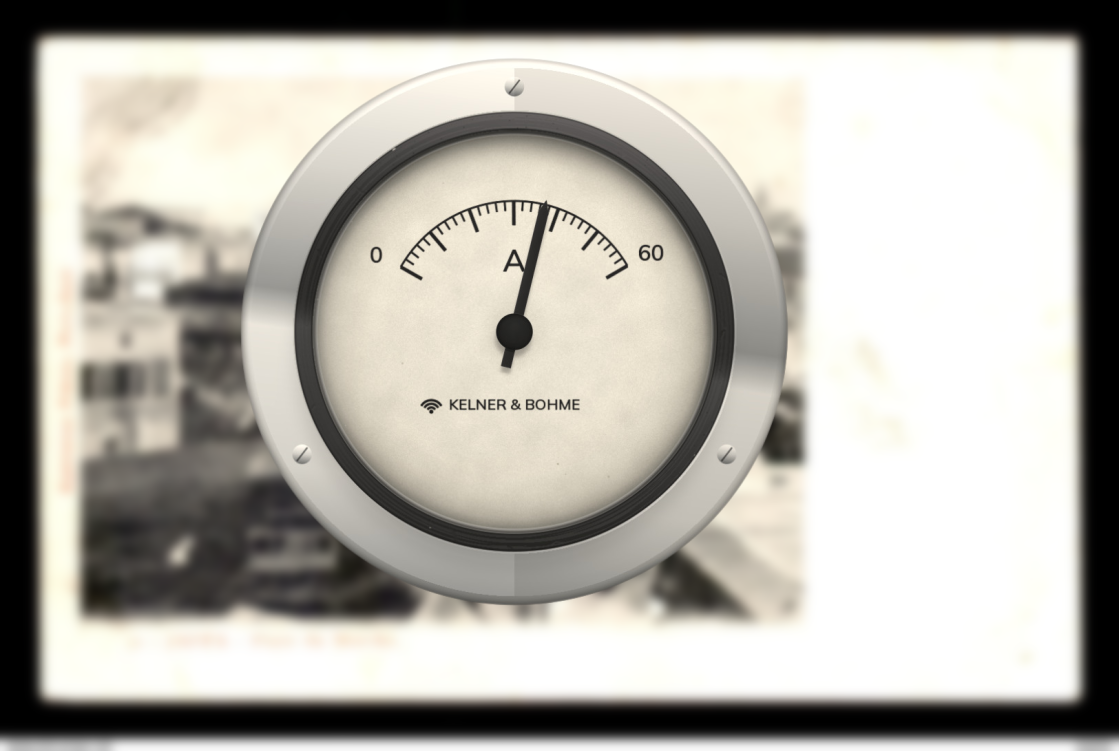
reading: 37 A
